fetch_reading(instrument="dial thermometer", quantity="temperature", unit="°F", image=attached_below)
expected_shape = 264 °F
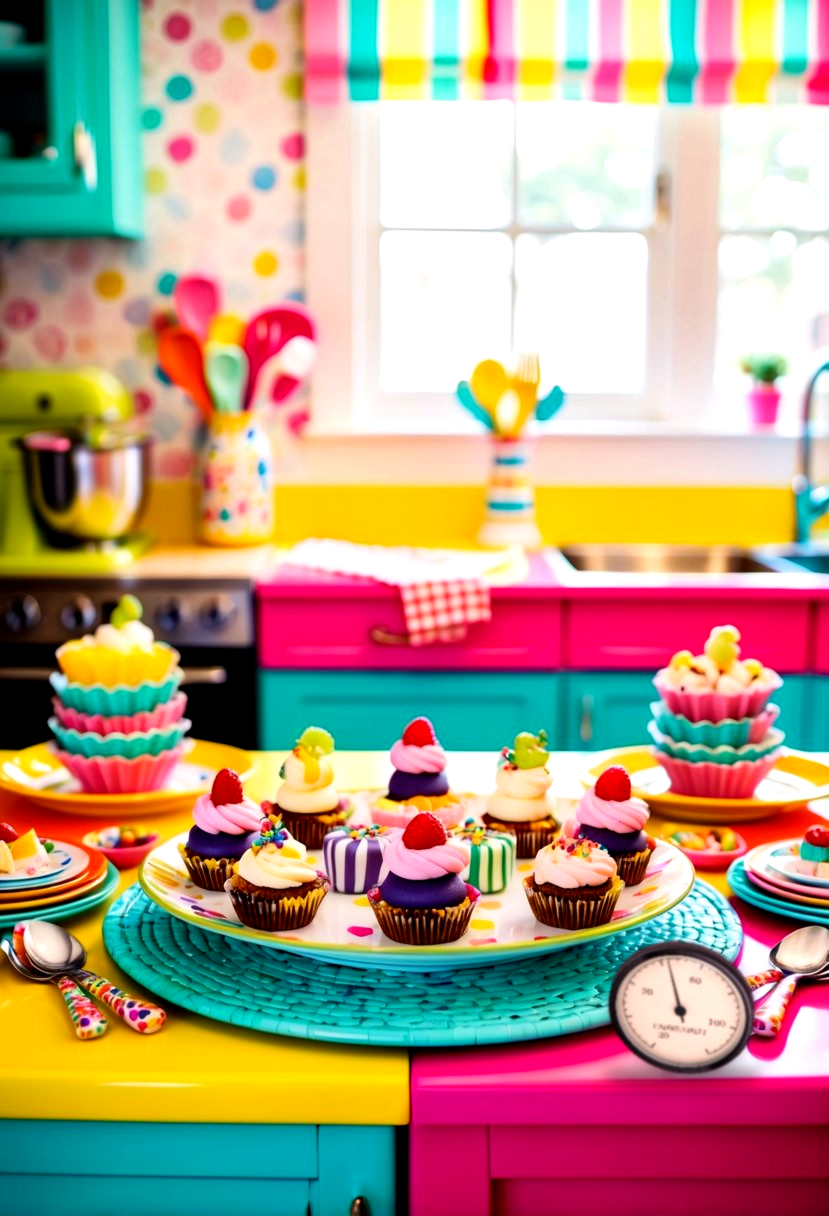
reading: 44 °F
